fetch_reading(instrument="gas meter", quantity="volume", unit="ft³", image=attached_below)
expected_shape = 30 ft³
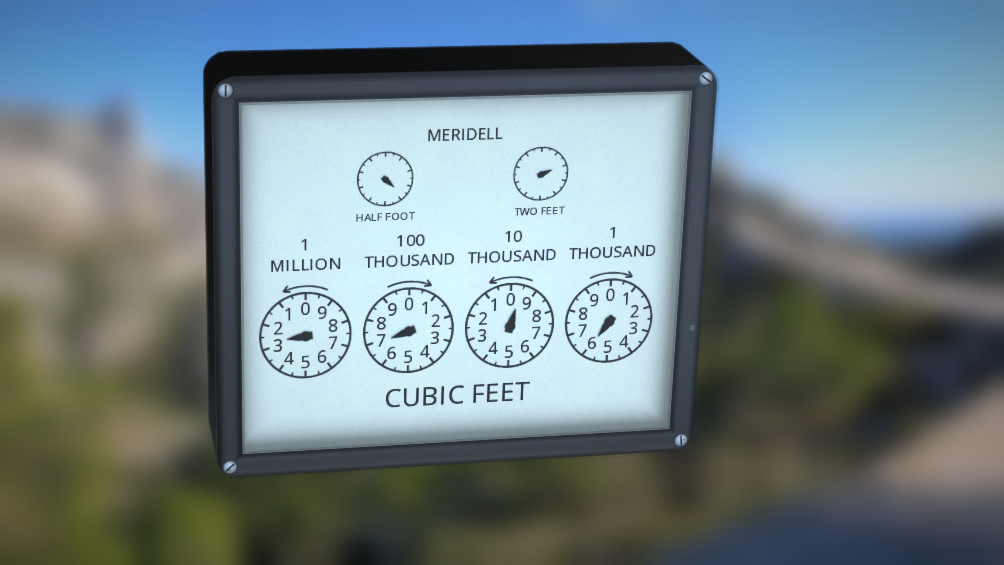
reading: 269600 ft³
